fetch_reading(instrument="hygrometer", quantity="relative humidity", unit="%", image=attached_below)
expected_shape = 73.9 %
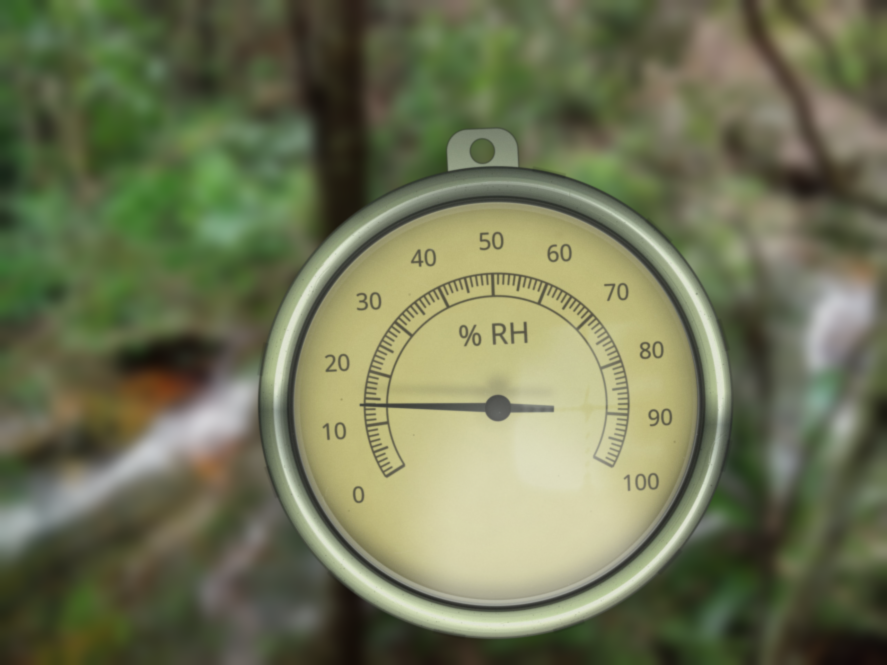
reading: 14 %
